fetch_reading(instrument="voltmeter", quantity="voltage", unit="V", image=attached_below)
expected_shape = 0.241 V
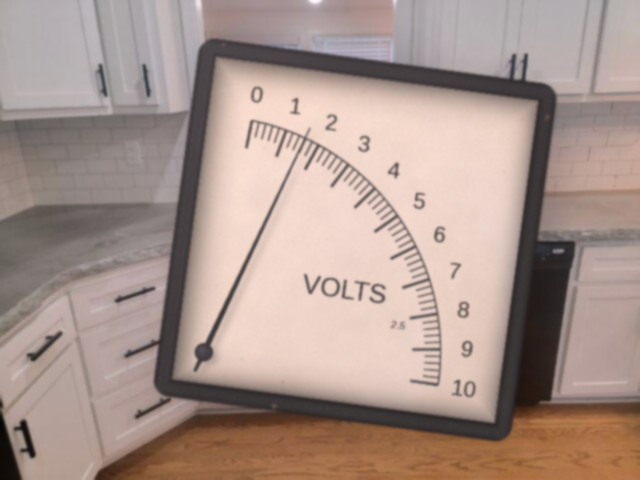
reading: 1.6 V
